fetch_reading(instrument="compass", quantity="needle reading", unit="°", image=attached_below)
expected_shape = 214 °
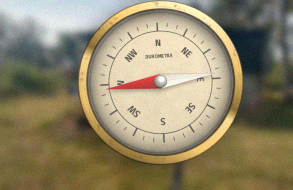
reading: 265 °
